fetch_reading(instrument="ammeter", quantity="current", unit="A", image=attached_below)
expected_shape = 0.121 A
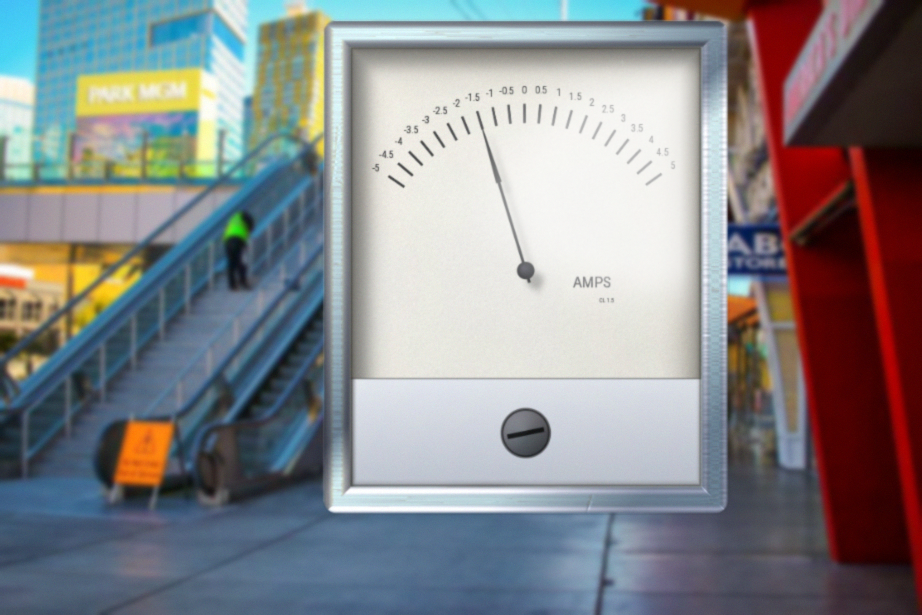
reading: -1.5 A
